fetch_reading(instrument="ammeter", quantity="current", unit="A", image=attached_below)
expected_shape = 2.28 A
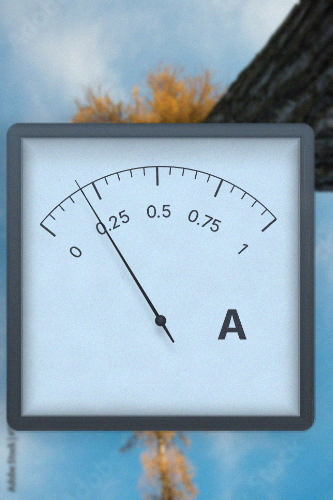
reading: 0.2 A
